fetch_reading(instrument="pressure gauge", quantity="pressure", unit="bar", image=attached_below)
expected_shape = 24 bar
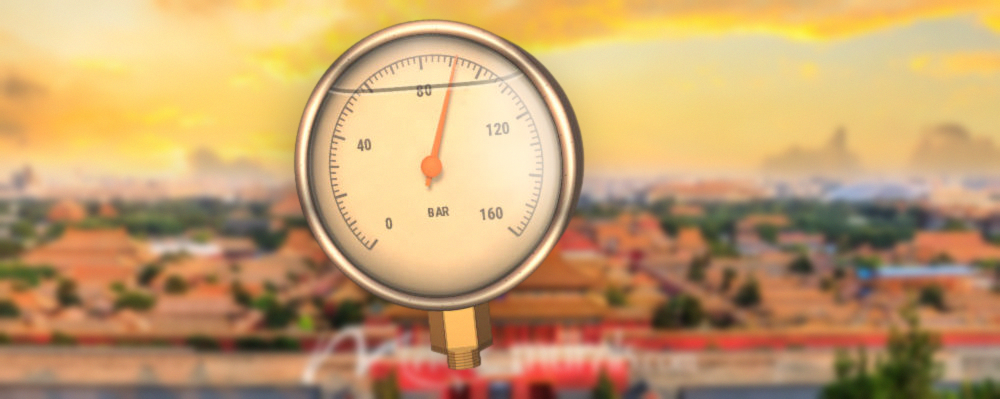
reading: 92 bar
